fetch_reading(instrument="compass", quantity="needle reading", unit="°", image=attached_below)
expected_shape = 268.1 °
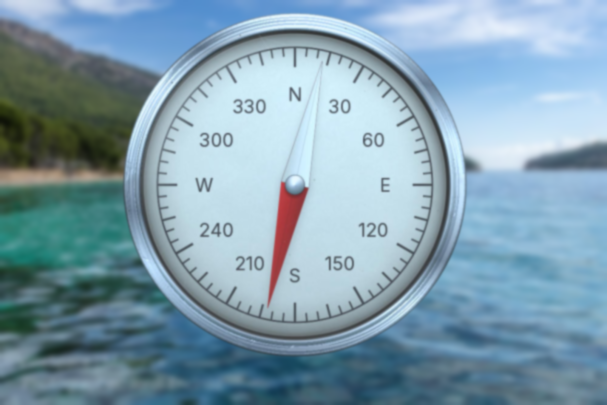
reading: 192.5 °
